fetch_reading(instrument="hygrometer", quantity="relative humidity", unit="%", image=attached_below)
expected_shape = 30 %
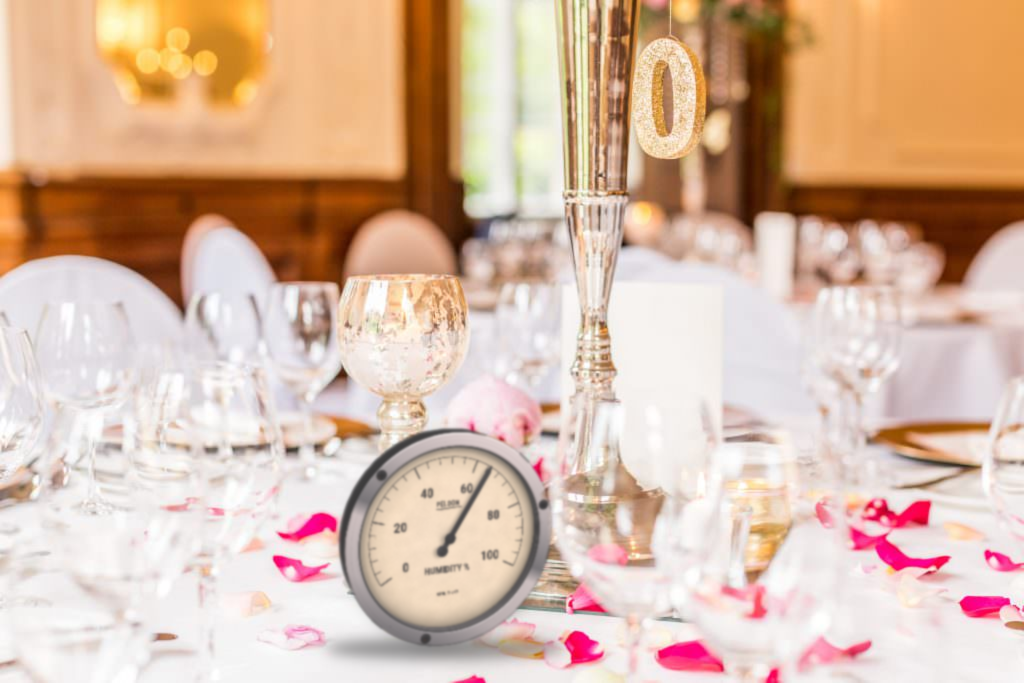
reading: 64 %
